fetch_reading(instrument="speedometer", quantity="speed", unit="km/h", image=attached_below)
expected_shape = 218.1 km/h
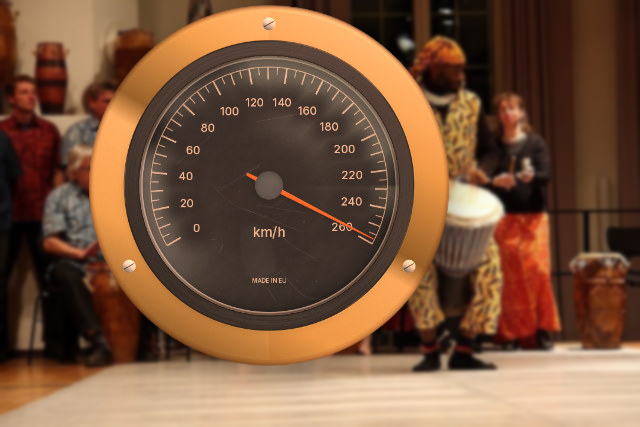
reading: 257.5 km/h
